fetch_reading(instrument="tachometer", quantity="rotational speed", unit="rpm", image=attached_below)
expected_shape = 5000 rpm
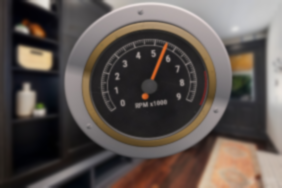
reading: 5500 rpm
